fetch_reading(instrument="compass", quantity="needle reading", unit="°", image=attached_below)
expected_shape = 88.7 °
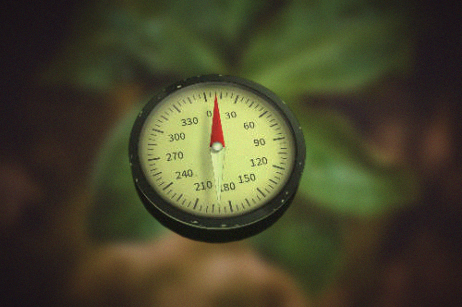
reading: 10 °
